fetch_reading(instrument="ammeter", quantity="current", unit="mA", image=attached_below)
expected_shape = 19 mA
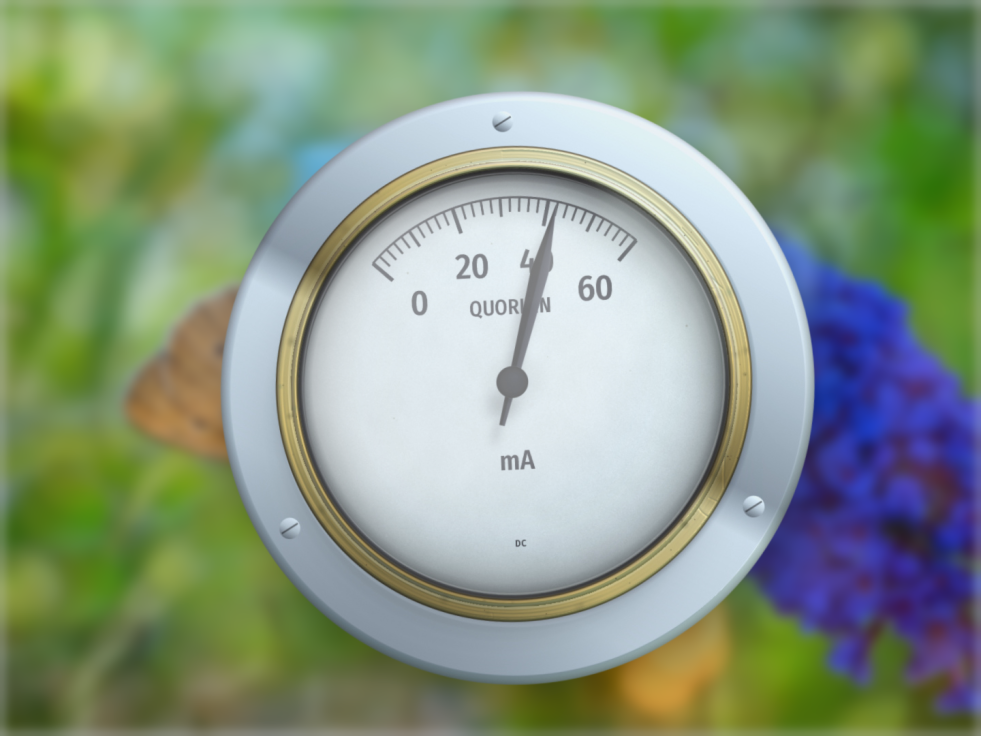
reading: 42 mA
